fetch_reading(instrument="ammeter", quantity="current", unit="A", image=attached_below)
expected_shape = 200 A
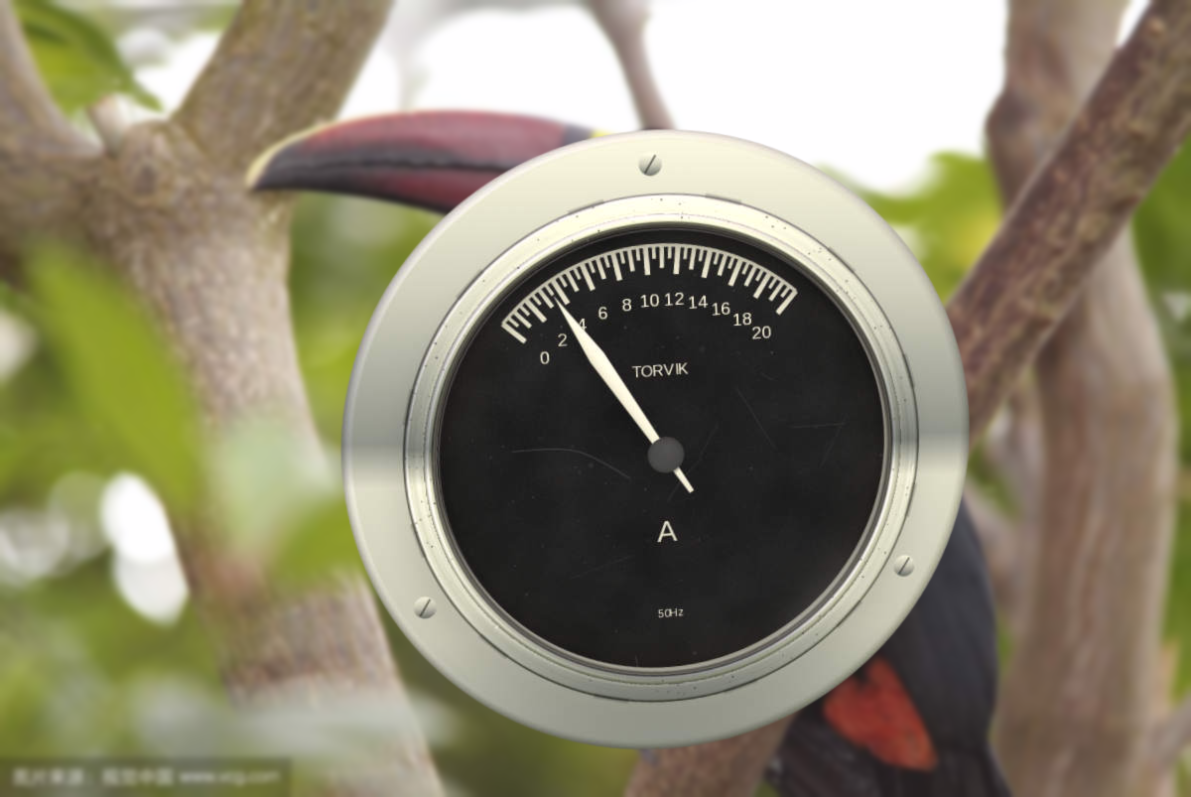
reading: 3.5 A
